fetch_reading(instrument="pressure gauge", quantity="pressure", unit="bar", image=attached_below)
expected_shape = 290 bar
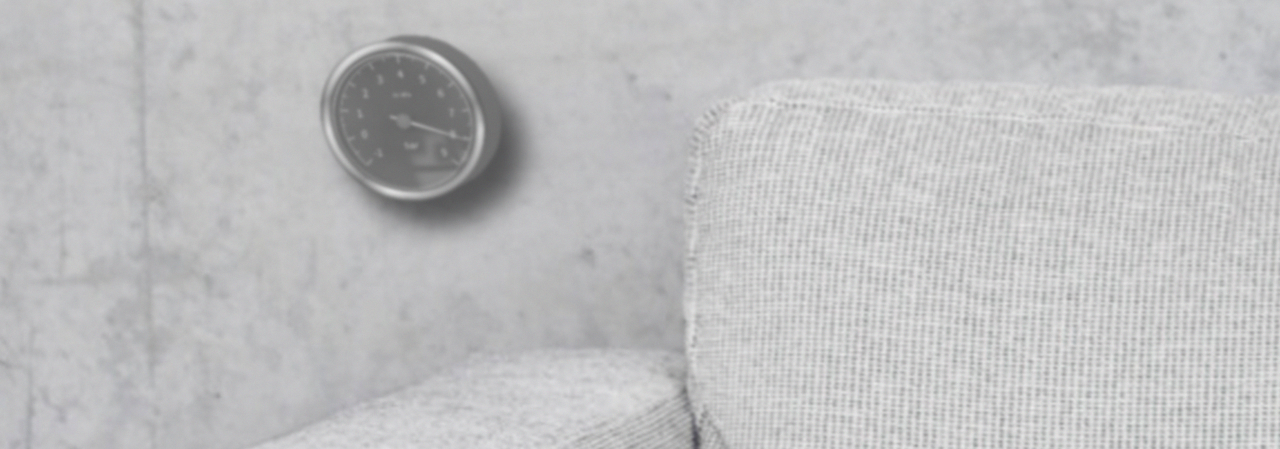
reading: 8 bar
